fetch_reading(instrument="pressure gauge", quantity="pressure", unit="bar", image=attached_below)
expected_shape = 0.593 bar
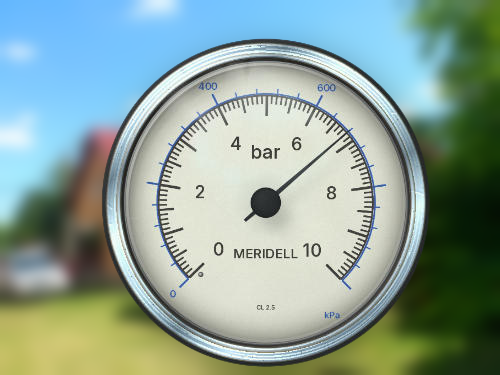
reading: 6.8 bar
